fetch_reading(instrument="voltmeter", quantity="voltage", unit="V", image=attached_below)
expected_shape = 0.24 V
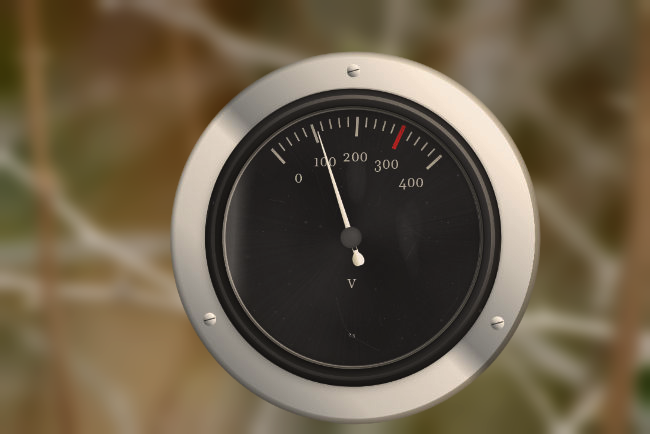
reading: 110 V
